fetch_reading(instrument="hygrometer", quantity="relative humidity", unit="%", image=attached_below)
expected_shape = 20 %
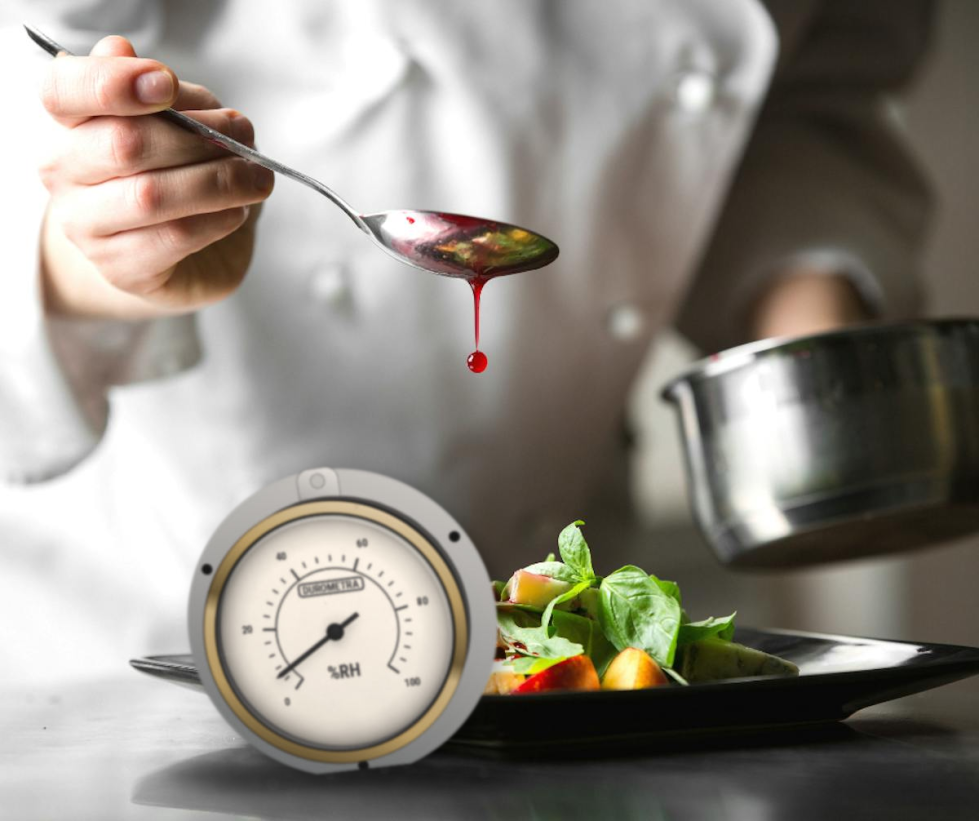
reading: 6 %
